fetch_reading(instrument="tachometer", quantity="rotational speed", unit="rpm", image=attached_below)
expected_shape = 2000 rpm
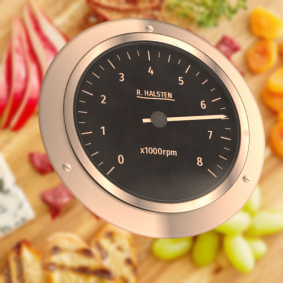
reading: 6500 rpm
